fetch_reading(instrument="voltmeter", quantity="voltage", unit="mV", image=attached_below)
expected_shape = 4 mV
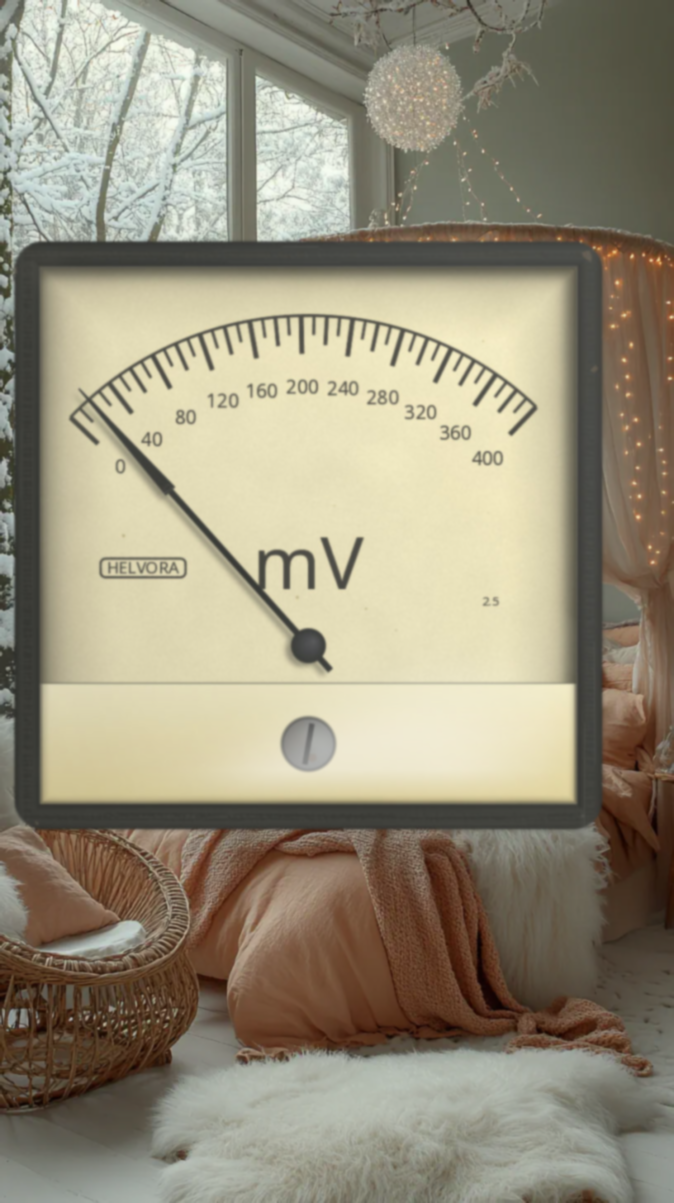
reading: 20 mV
